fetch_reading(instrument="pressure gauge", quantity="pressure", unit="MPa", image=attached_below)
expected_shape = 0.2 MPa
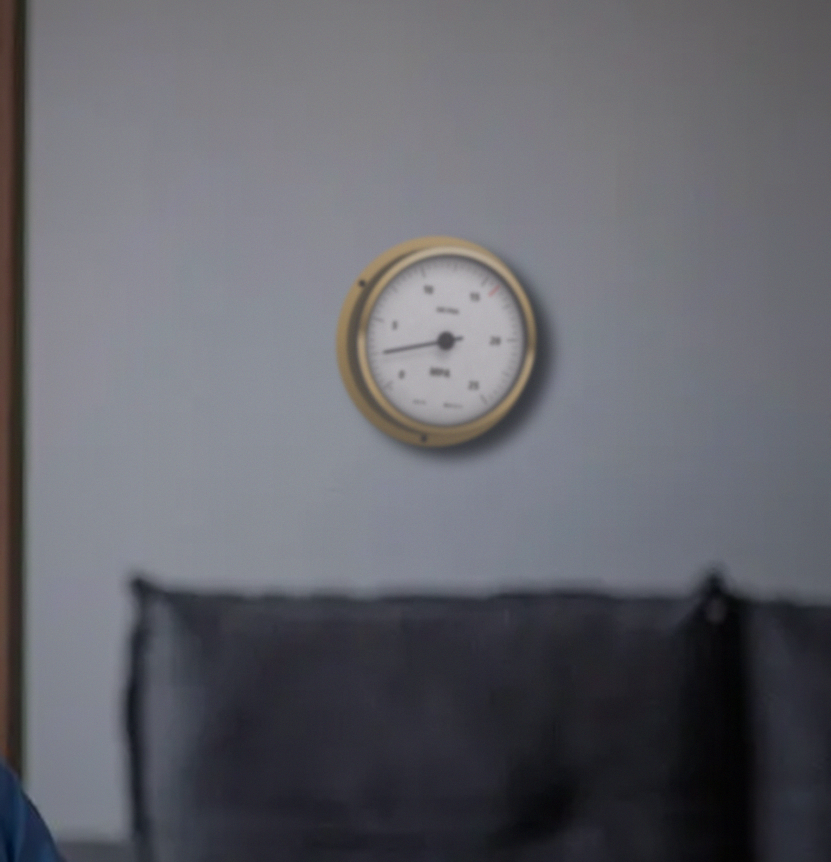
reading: 2.5 MPa
